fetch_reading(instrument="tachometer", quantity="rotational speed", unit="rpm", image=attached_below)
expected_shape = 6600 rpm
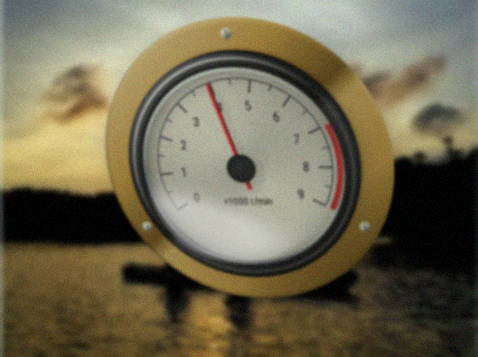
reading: 4000 rpm
